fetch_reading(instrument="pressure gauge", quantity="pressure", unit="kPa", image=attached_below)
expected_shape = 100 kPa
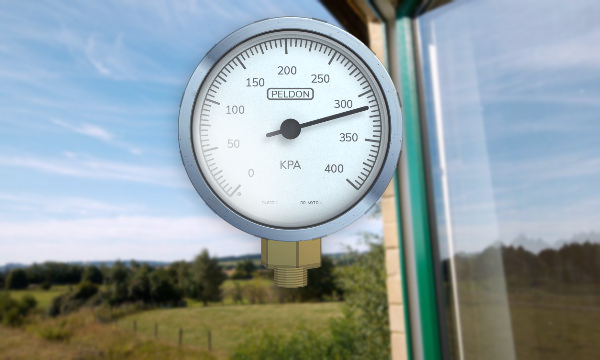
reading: 315 kPa
